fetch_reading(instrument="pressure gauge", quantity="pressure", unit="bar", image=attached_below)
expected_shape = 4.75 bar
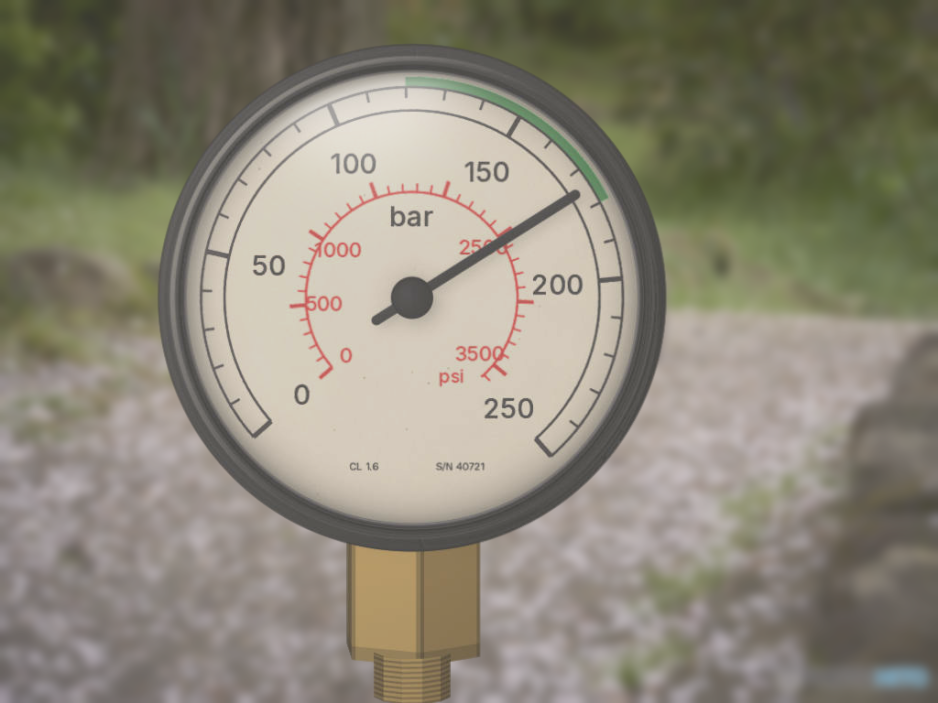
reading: 175 bar
